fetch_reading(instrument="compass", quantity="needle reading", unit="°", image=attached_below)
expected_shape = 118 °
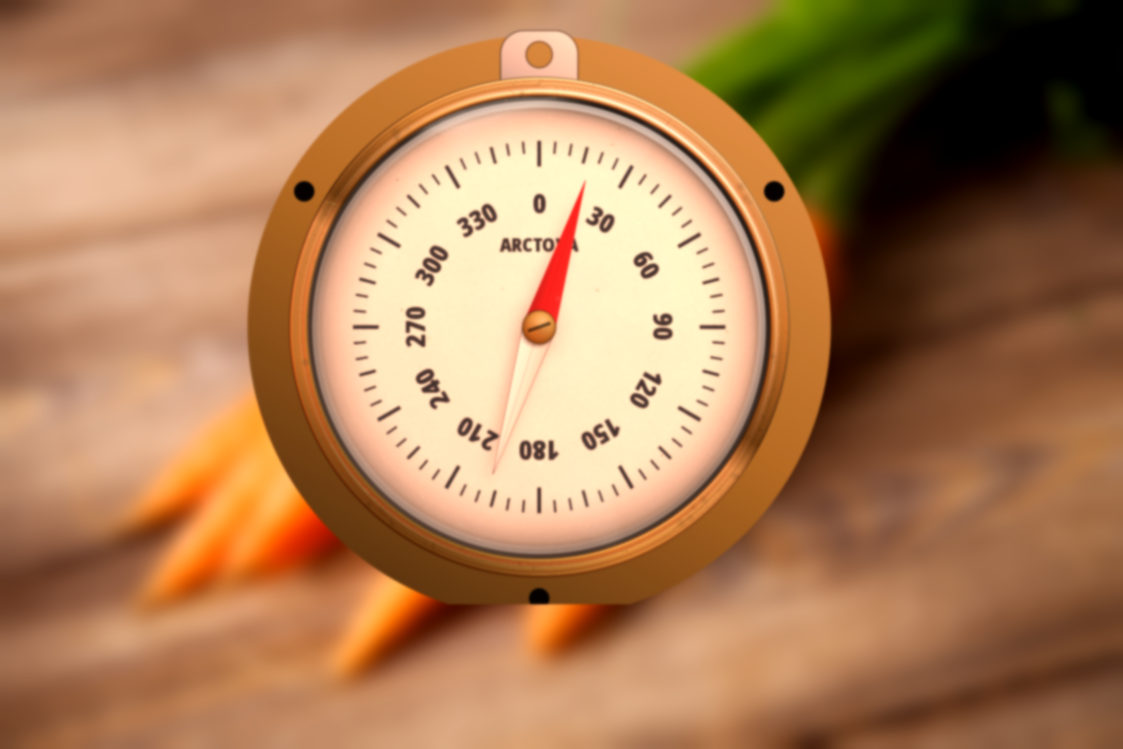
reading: 17.5 °
